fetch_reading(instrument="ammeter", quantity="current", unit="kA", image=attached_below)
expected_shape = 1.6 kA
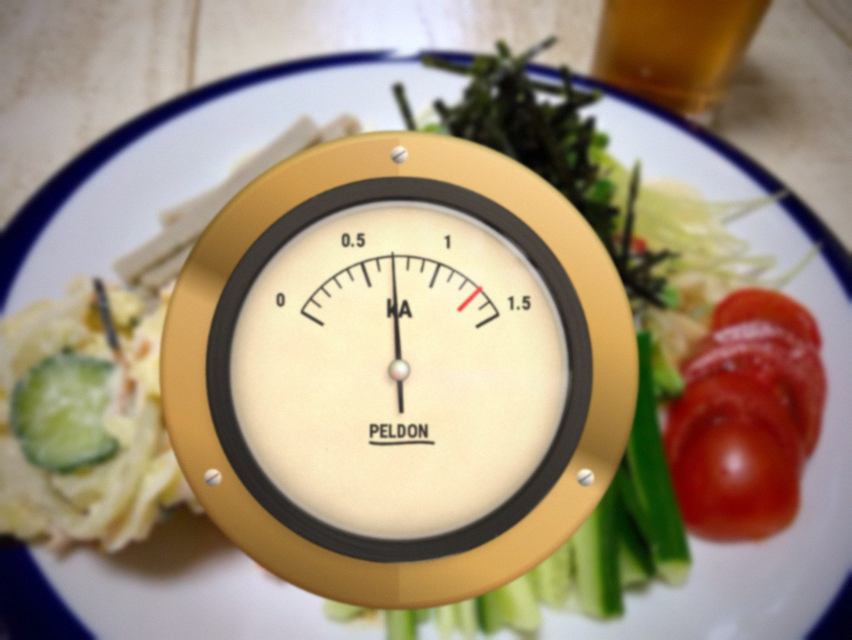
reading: 0.7 kA
